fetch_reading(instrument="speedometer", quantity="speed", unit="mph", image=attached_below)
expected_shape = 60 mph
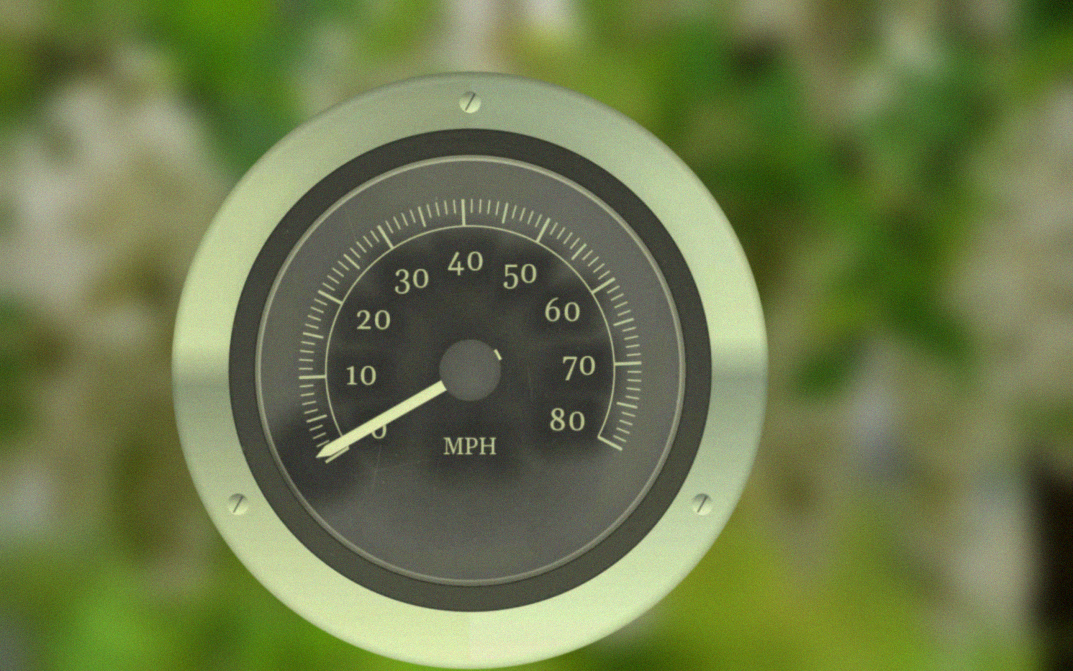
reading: 1 mph
